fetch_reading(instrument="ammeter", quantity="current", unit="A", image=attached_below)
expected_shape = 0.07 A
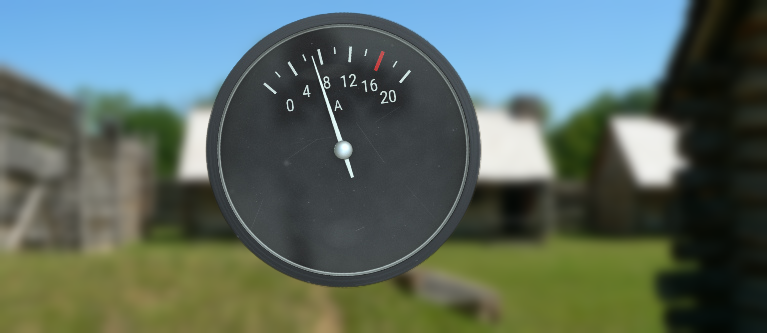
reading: 7 A
